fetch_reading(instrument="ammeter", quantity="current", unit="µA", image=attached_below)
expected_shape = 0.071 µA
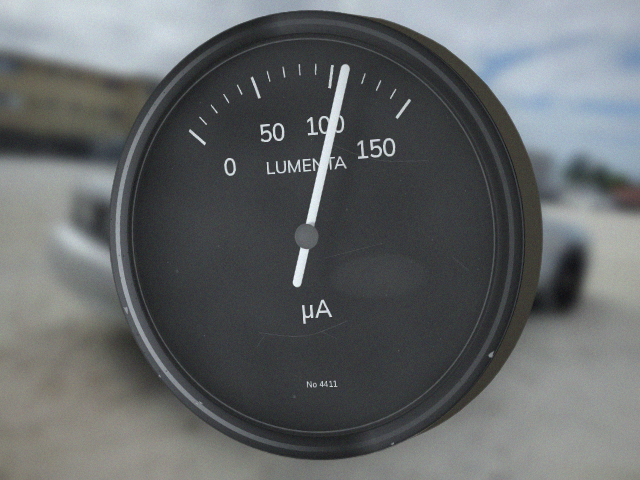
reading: 110 µA
